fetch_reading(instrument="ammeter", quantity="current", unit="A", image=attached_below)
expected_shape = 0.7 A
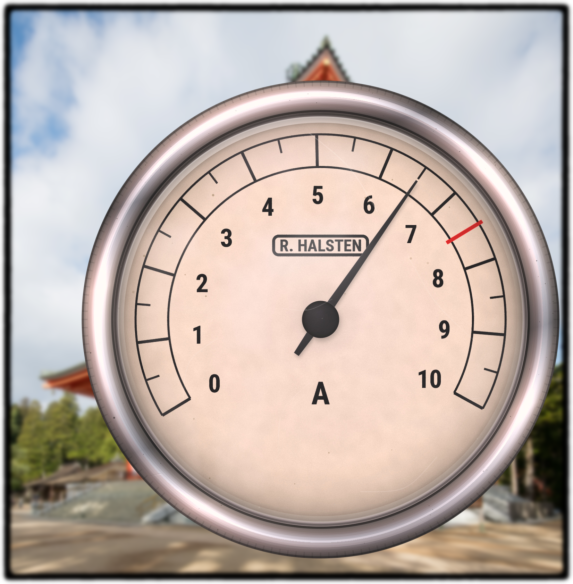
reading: 6.5 A
